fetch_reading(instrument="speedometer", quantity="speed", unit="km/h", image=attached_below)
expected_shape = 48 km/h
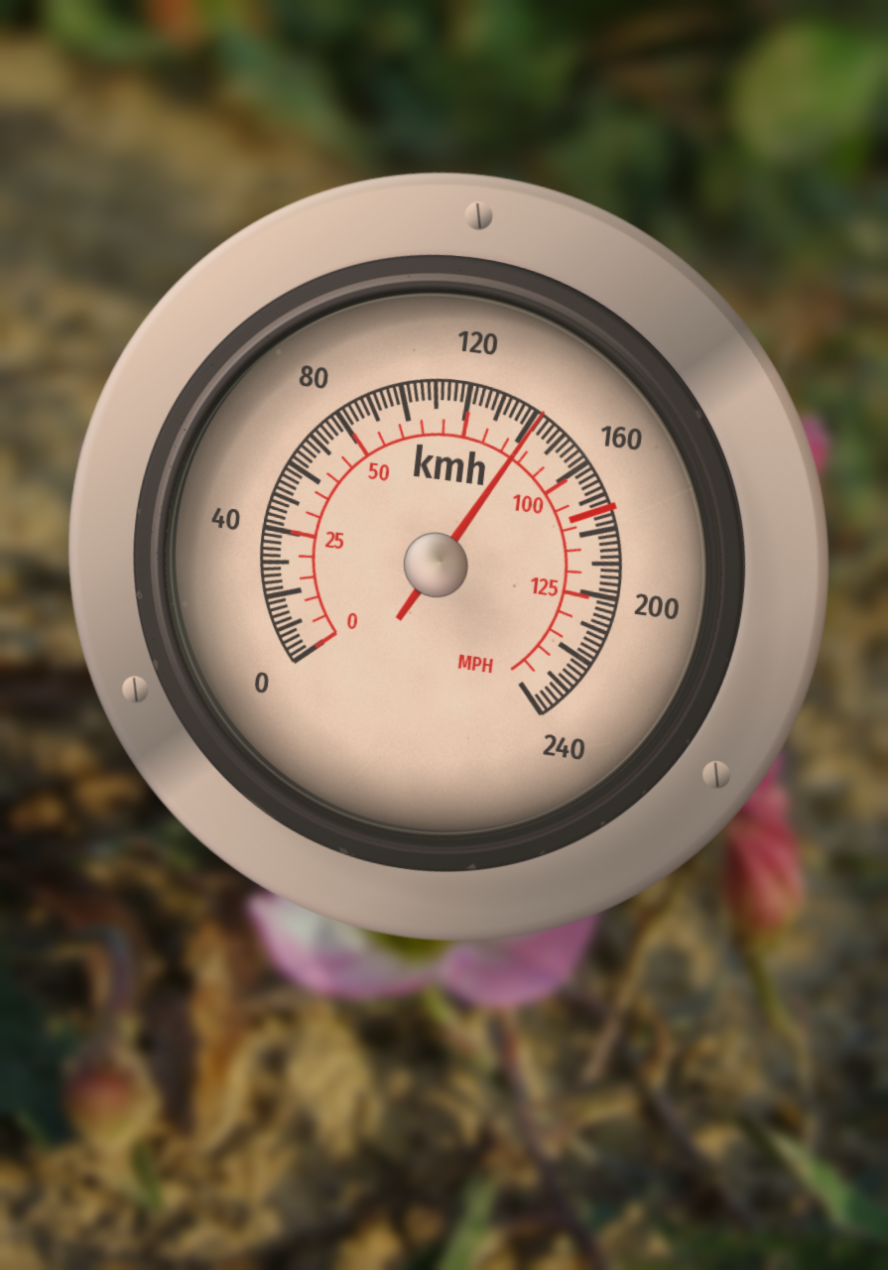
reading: 142 km/h
